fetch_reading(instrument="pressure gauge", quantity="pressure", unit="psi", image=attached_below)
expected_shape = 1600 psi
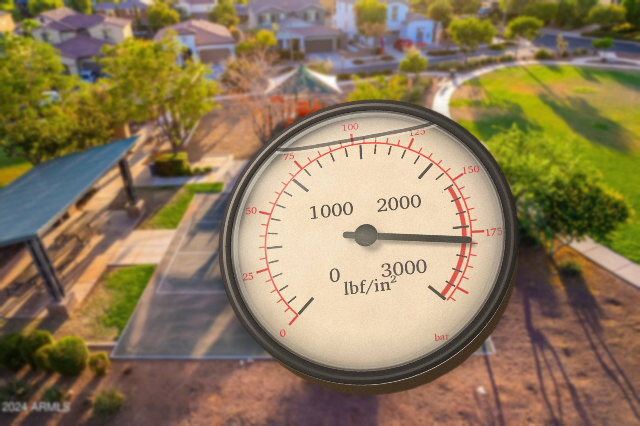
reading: 2600 psi
